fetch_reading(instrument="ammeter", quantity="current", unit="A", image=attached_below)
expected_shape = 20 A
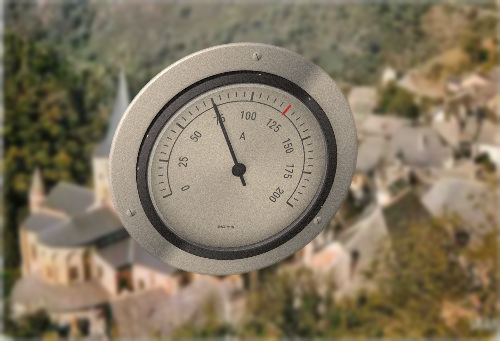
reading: 75 A
